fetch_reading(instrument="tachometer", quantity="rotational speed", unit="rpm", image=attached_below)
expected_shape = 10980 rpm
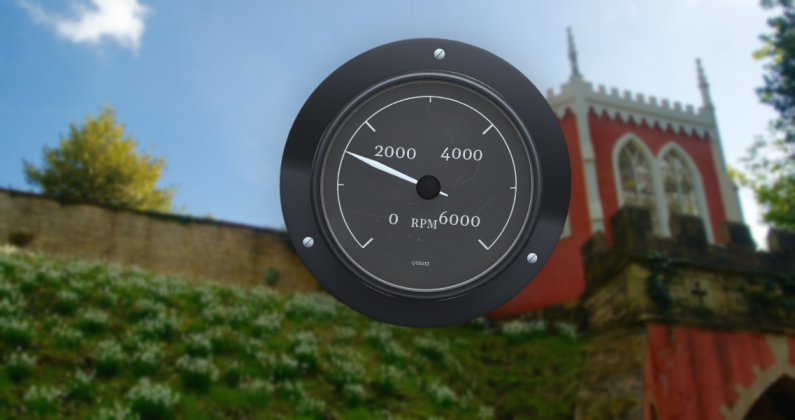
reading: 1500 rpm
